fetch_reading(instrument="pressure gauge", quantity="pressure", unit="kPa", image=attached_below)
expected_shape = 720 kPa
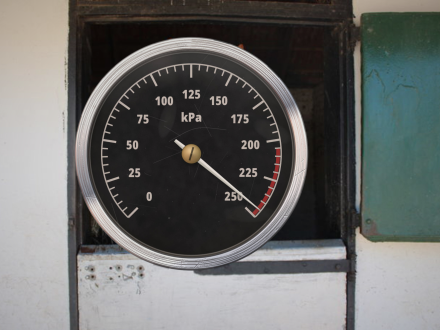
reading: 245 kPa
